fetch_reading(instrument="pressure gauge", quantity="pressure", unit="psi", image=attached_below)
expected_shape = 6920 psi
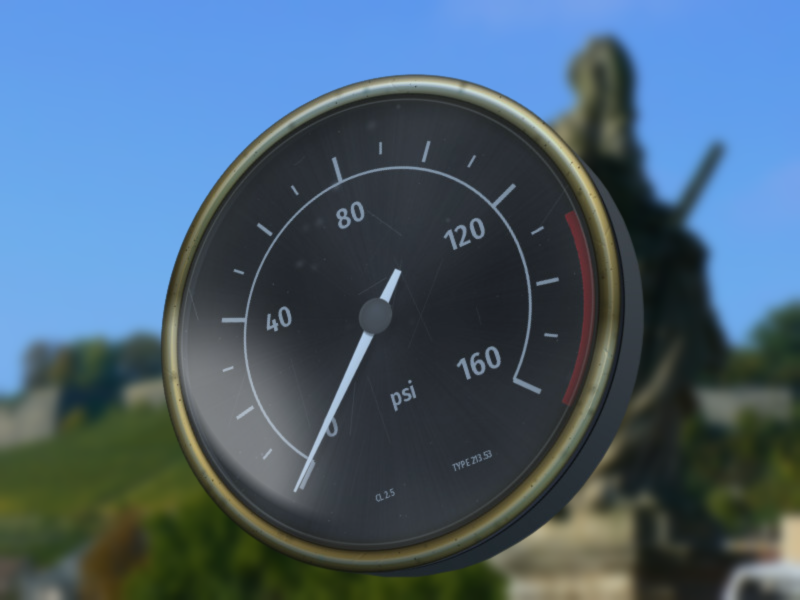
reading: 0 psi
